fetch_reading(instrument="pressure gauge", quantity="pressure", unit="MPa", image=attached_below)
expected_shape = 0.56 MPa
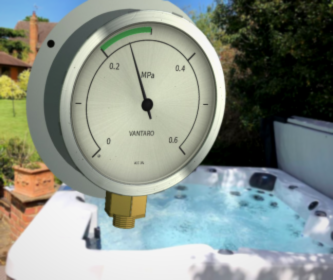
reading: 0.25 MPa
